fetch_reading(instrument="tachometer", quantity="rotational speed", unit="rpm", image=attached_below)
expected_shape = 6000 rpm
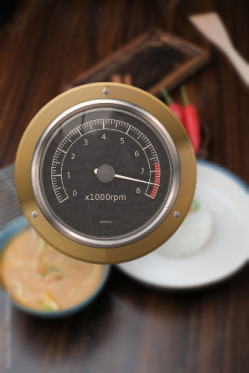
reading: 7500 rpm
